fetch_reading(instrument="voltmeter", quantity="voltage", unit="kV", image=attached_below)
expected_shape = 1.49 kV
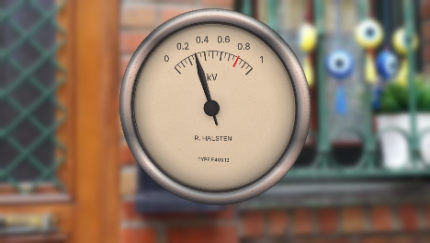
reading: 0.3 kV
